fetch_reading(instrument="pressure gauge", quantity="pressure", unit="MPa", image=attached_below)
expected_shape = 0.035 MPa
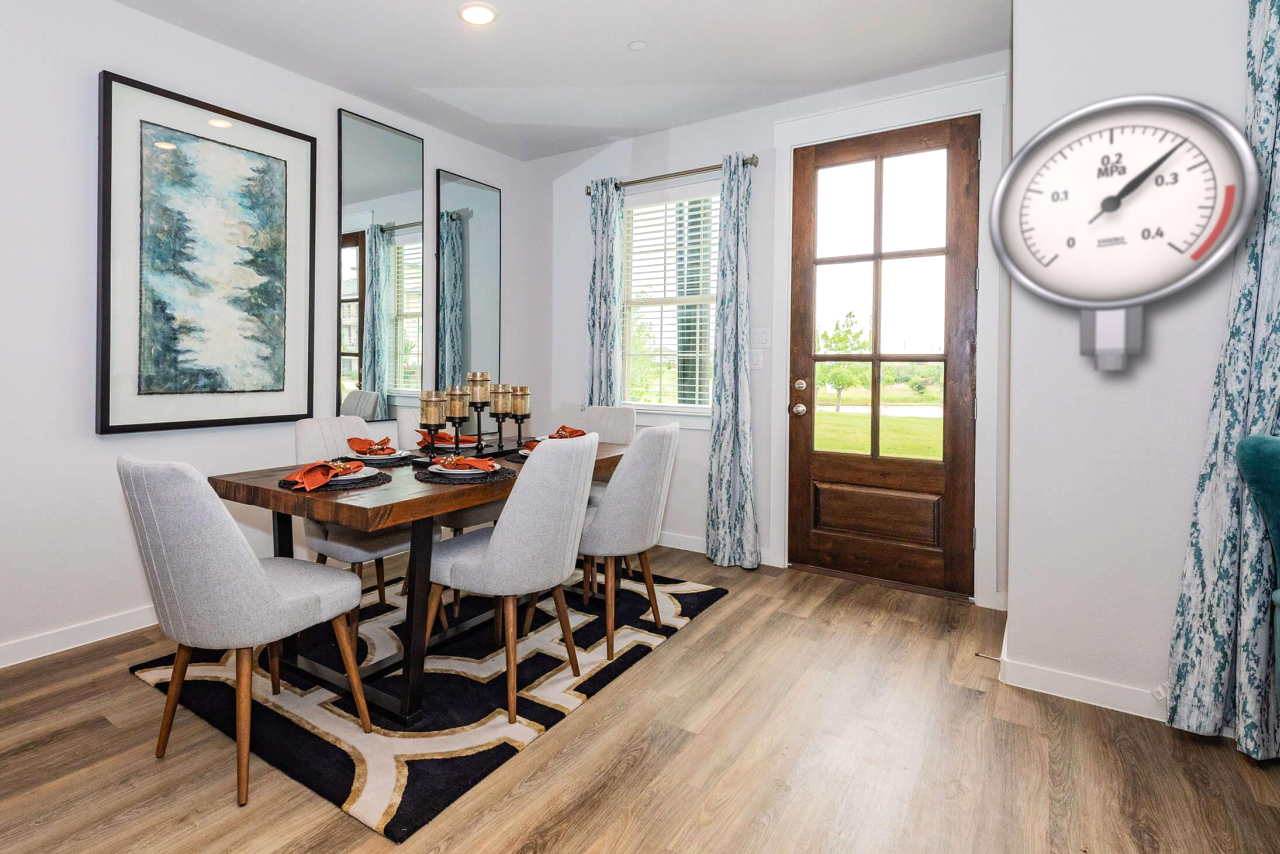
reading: 0.27 MPa
